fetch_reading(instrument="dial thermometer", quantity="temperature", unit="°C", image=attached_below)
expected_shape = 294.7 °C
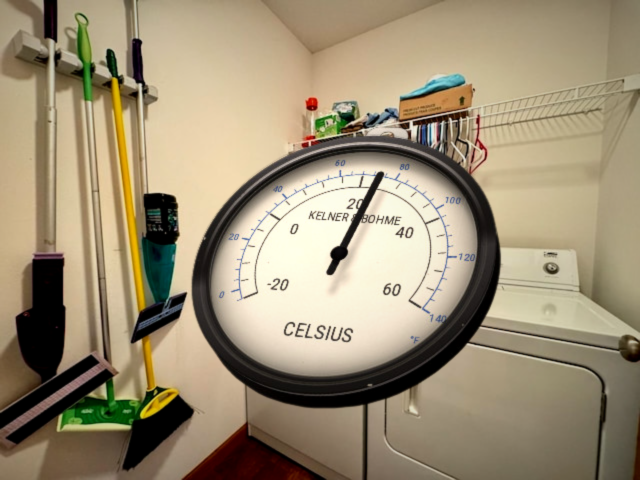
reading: 24 °C
